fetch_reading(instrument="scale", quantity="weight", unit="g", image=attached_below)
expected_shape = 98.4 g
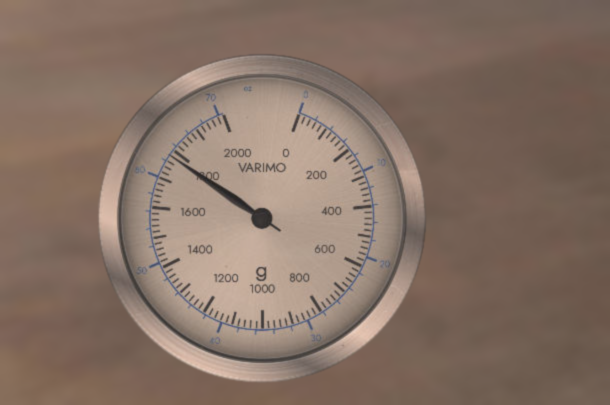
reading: 1780 g
